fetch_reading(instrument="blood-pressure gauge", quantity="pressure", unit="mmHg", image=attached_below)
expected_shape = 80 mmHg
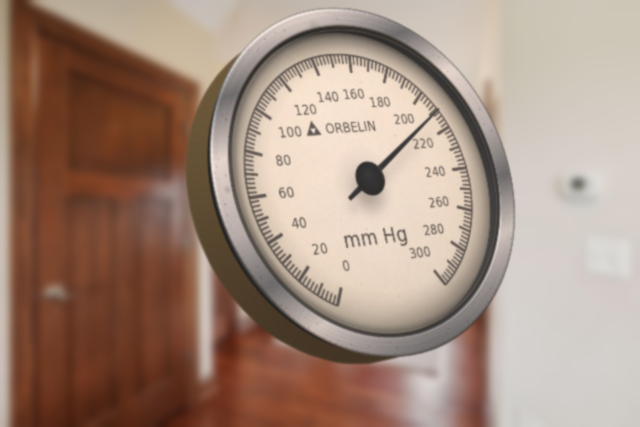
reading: 210 mmHg
